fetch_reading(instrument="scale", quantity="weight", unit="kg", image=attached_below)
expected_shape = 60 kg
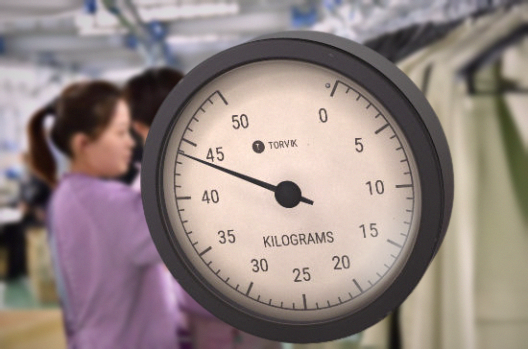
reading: 44 kg
